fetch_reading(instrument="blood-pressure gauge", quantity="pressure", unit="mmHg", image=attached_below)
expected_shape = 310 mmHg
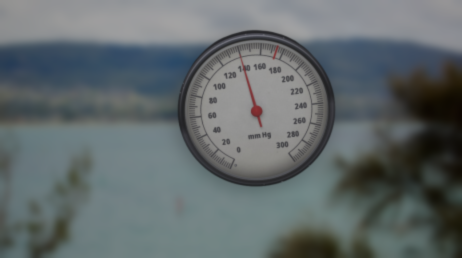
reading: 140 mmHg
